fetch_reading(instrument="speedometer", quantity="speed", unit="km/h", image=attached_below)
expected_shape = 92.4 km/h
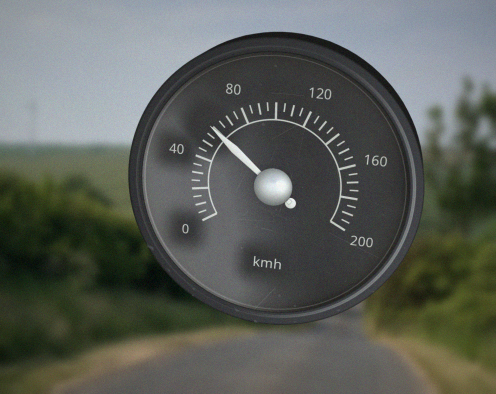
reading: 60 km/h
